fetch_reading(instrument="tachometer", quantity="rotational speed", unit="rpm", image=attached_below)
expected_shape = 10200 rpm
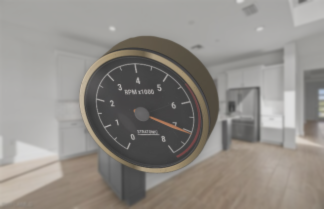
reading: 7000 rpm
